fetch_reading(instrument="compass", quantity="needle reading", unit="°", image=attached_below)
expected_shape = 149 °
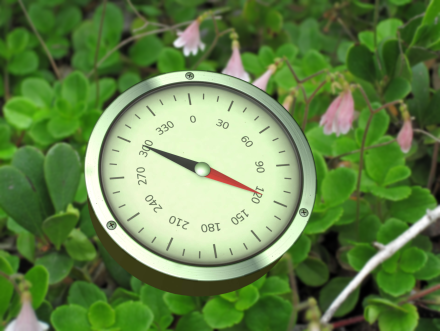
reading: 120 °
